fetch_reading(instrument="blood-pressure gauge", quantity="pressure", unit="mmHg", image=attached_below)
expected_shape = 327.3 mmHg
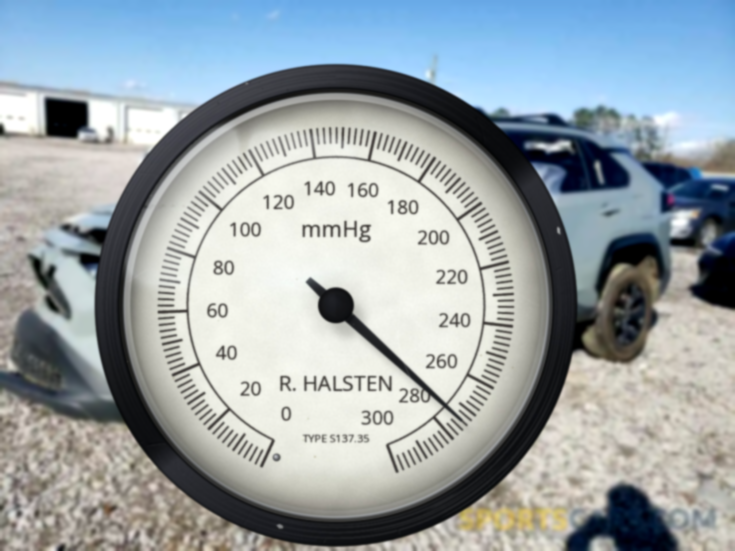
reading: 274 mmHg
